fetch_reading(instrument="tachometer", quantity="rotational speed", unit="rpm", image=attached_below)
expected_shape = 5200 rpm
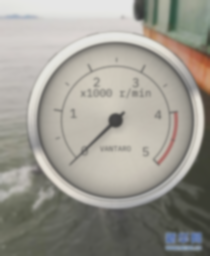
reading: 0 rpm
